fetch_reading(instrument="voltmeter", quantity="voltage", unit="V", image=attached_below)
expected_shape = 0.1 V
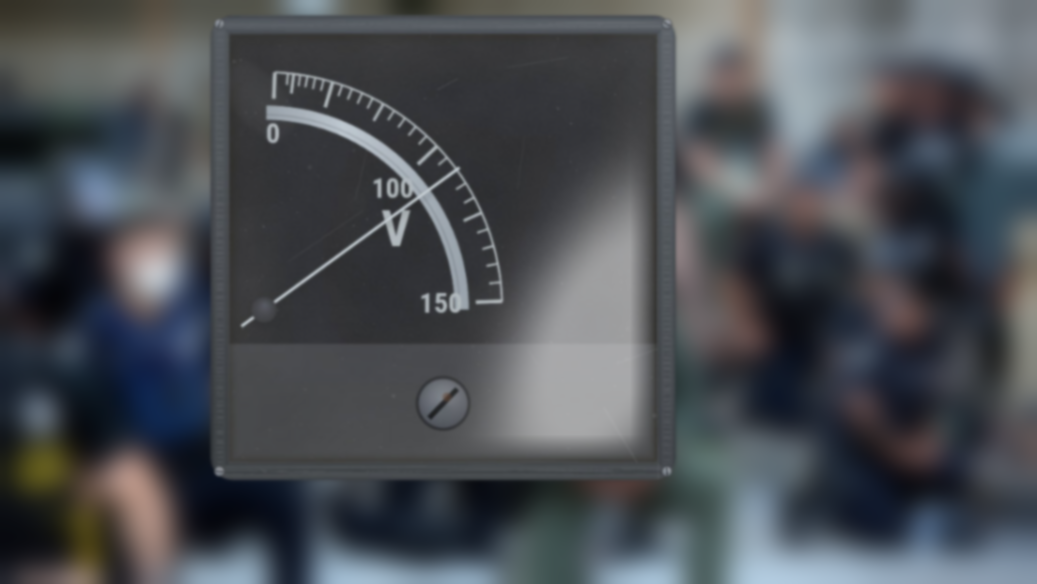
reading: 110 V
